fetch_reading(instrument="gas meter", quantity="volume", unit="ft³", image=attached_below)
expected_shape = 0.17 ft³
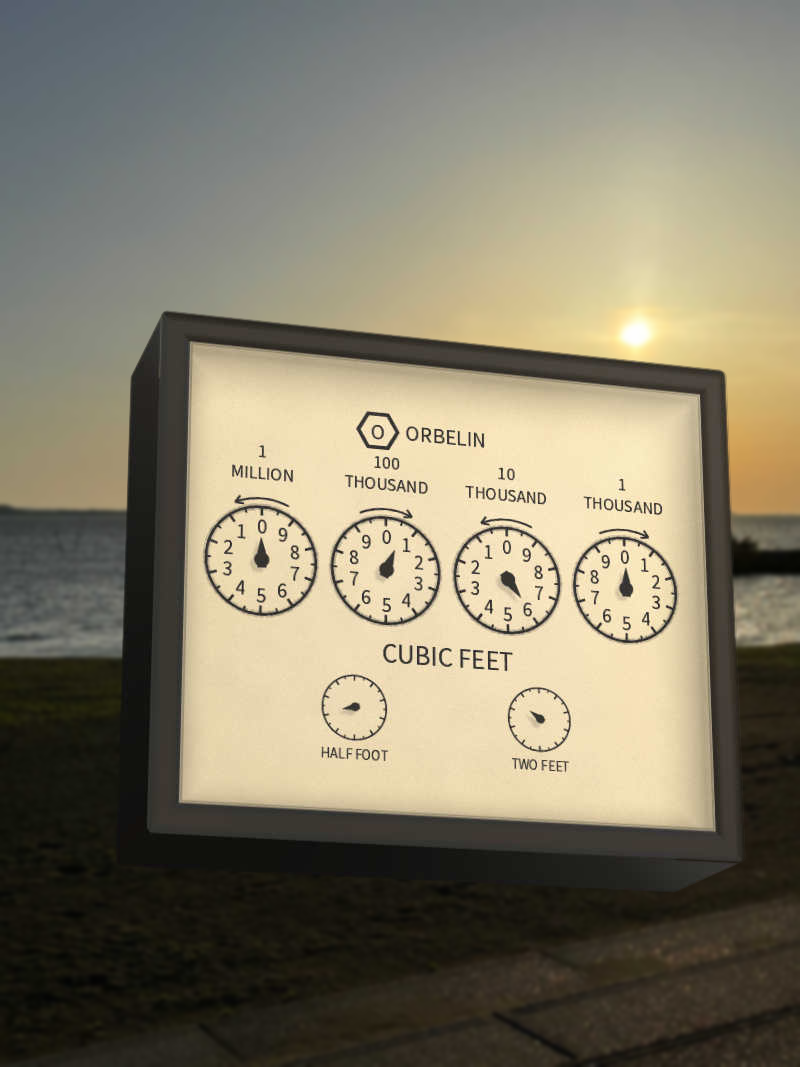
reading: 6000 ft³
